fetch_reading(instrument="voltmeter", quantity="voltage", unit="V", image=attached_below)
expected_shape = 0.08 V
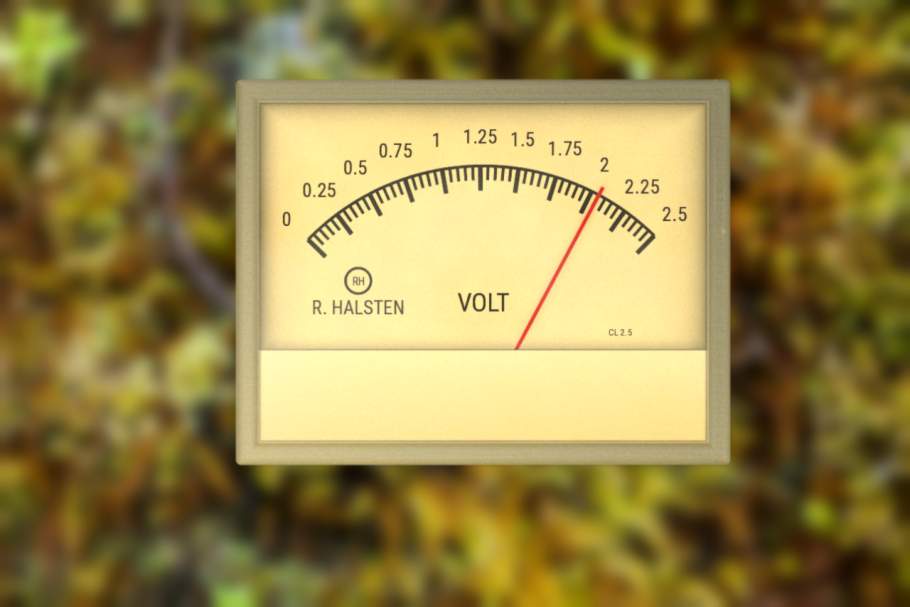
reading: 2.05 V
